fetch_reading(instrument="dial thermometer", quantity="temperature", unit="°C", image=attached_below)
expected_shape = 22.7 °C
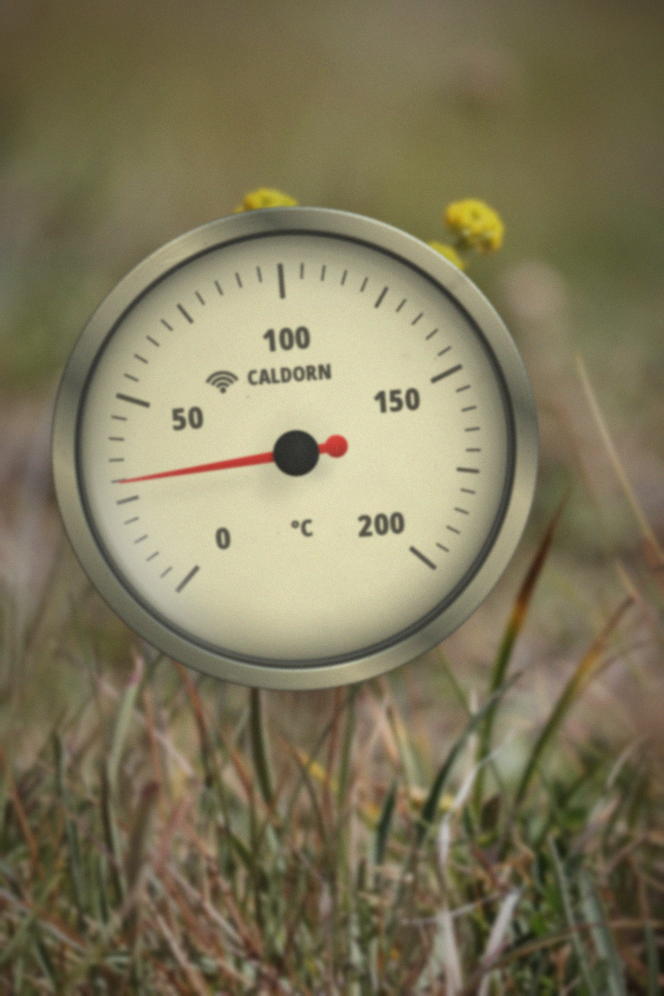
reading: 30 °C
